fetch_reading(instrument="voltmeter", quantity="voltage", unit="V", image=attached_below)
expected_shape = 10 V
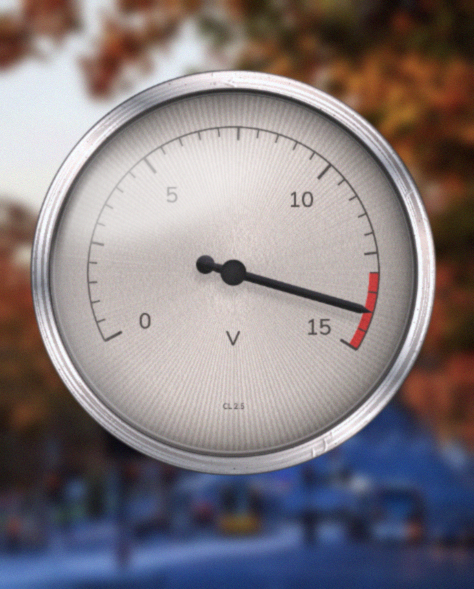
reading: 14 V
